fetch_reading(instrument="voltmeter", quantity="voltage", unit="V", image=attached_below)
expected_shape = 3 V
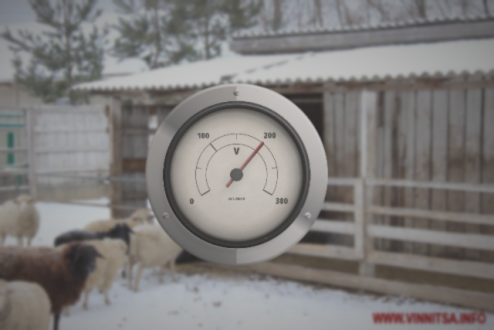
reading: 200 V
